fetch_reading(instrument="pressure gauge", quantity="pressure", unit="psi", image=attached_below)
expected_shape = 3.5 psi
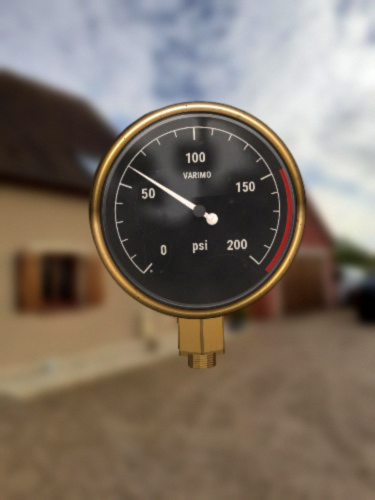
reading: 60 psi
